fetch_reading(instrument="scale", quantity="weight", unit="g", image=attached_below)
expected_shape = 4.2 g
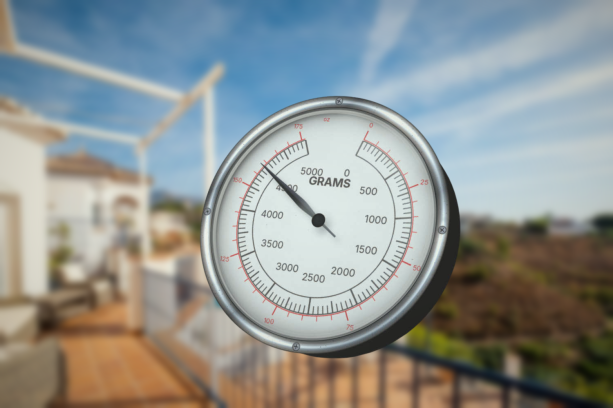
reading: 4500 g
